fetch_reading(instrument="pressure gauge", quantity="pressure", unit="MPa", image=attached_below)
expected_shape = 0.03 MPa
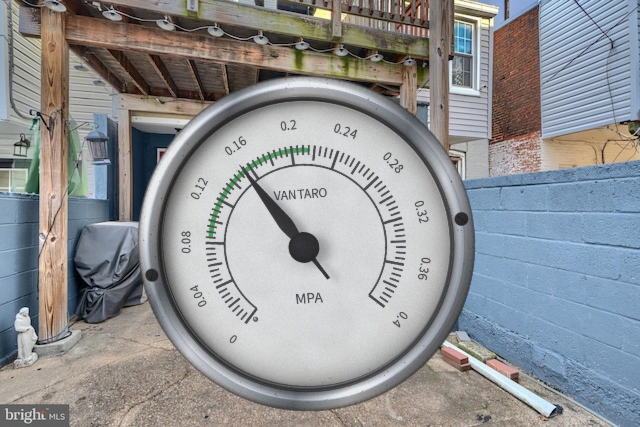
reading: 0.155 MPa
